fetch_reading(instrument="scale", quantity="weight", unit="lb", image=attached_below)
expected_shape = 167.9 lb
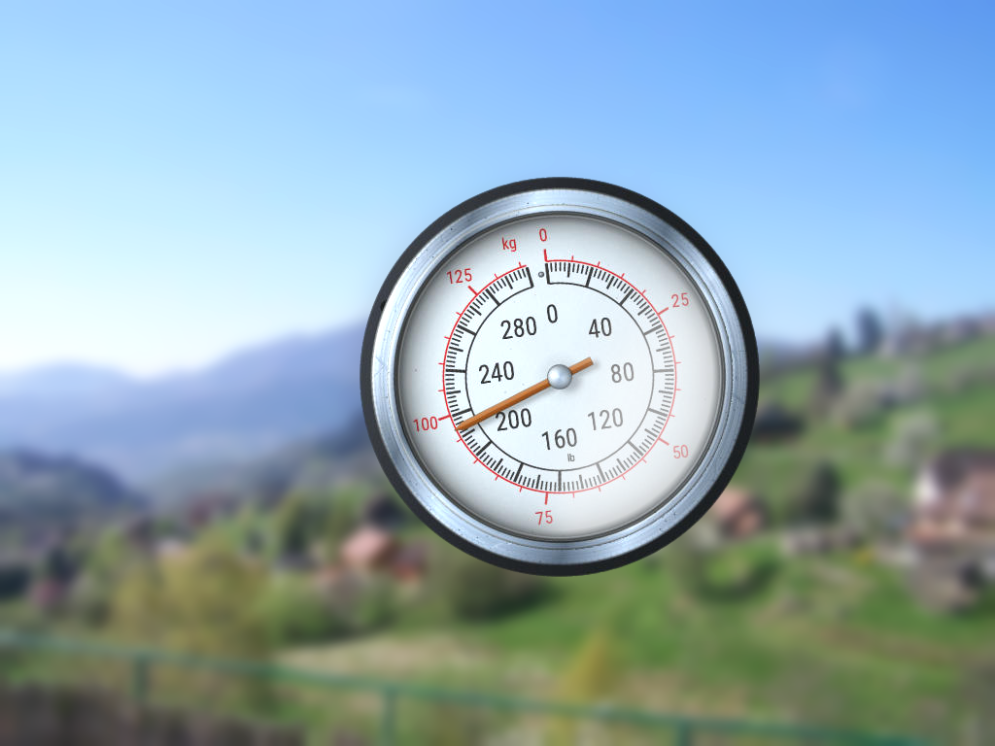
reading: 214 lb
